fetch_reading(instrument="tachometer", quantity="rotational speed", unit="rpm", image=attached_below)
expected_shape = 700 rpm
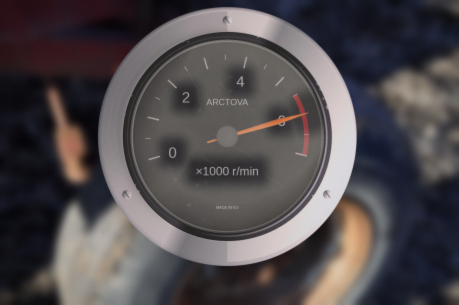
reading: 6000 rpm
